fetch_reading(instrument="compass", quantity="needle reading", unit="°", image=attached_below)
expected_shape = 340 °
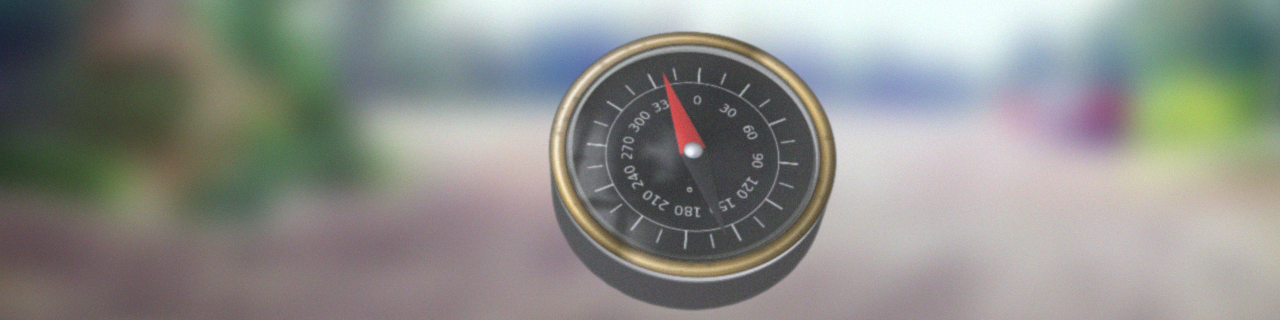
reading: 337.5 °
